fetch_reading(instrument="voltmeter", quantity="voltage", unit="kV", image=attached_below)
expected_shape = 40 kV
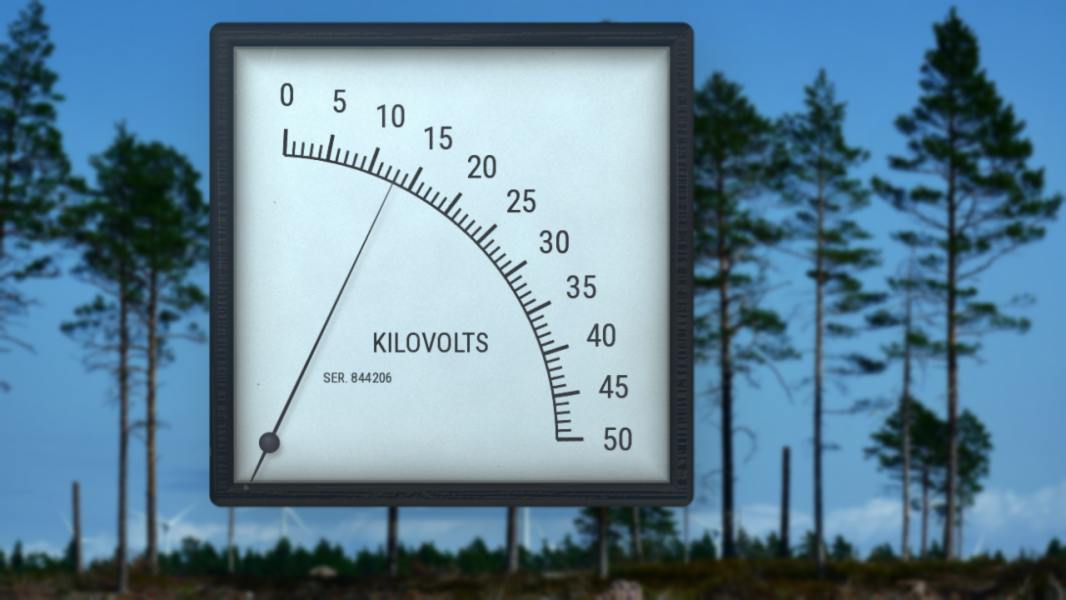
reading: 13 kV
